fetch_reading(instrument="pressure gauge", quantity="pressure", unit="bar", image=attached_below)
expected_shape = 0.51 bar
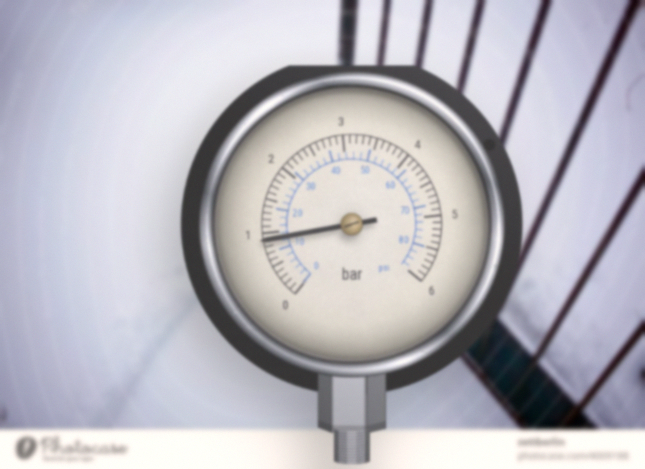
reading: 0.9 bar
